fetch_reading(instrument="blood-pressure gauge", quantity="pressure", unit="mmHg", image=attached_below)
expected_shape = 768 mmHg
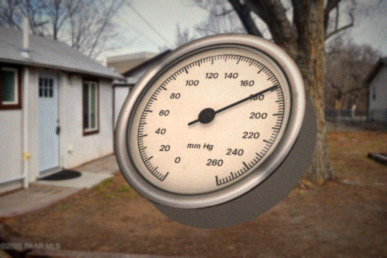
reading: 180 mmHg
